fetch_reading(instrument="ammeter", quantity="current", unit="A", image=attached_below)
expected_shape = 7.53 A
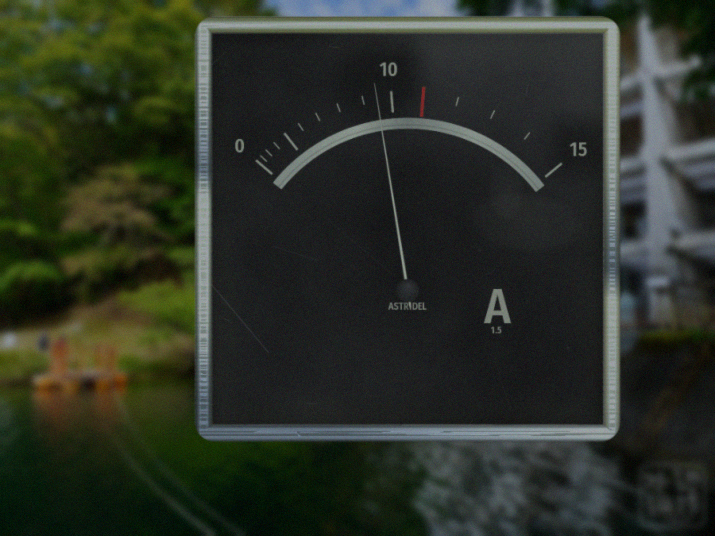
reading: 9.5 A
